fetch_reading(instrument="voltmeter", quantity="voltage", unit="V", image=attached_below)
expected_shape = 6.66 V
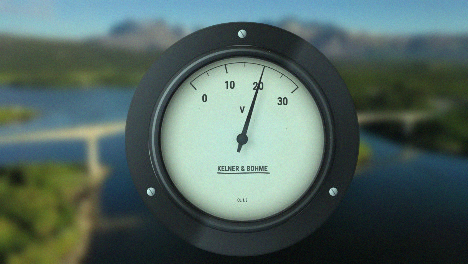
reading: 20 V
